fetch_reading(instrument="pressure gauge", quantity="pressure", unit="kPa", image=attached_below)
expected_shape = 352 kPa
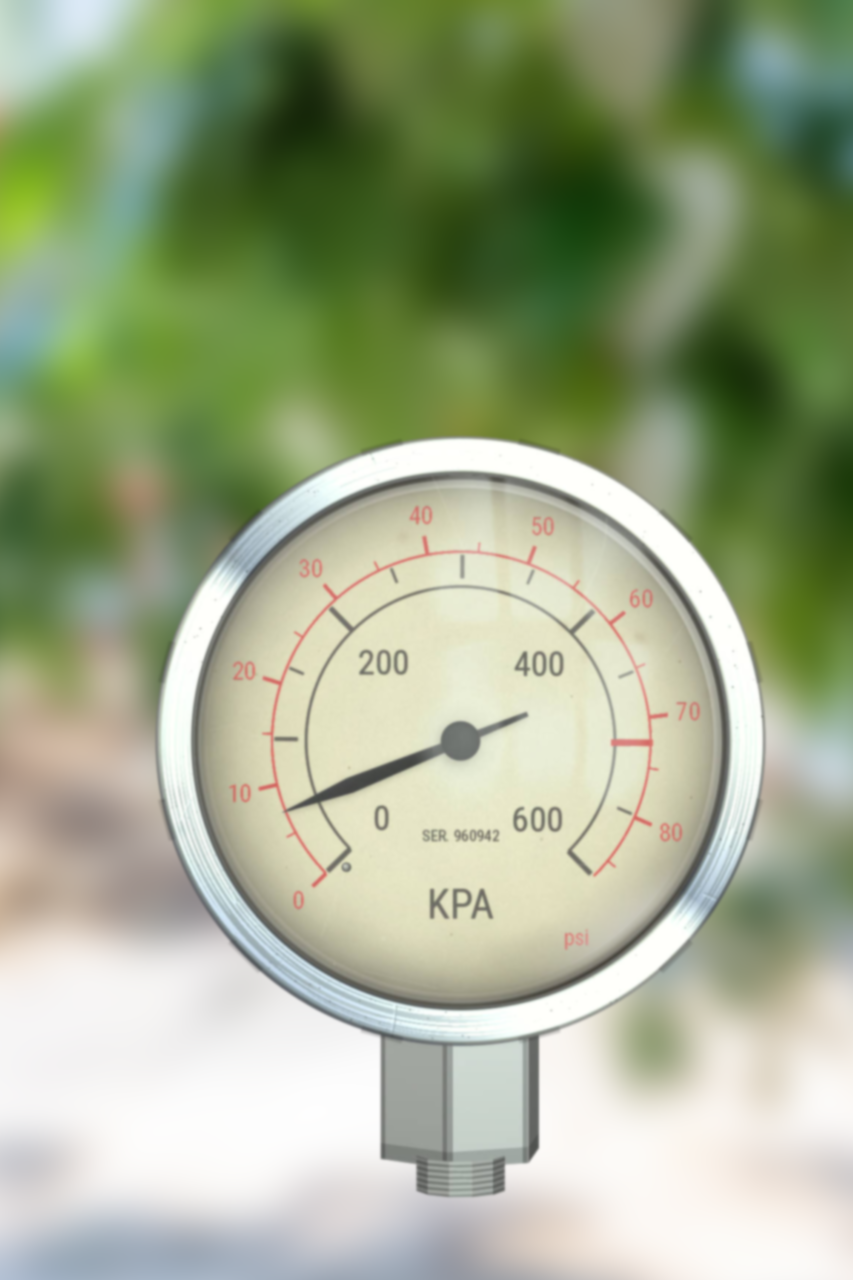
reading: 50 kPa
